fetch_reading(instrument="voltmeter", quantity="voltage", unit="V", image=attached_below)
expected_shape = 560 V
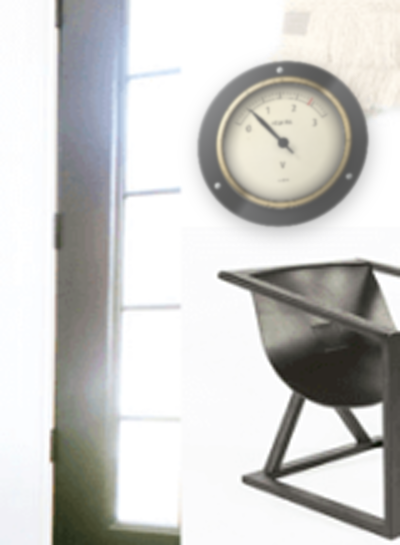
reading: 0.5 V
